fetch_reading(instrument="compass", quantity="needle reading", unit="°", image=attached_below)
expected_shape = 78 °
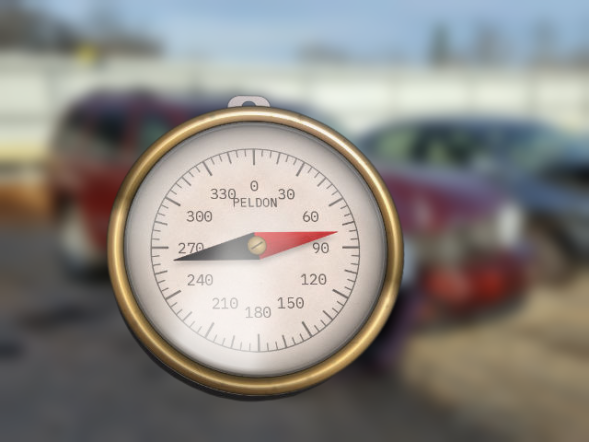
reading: 80 °
